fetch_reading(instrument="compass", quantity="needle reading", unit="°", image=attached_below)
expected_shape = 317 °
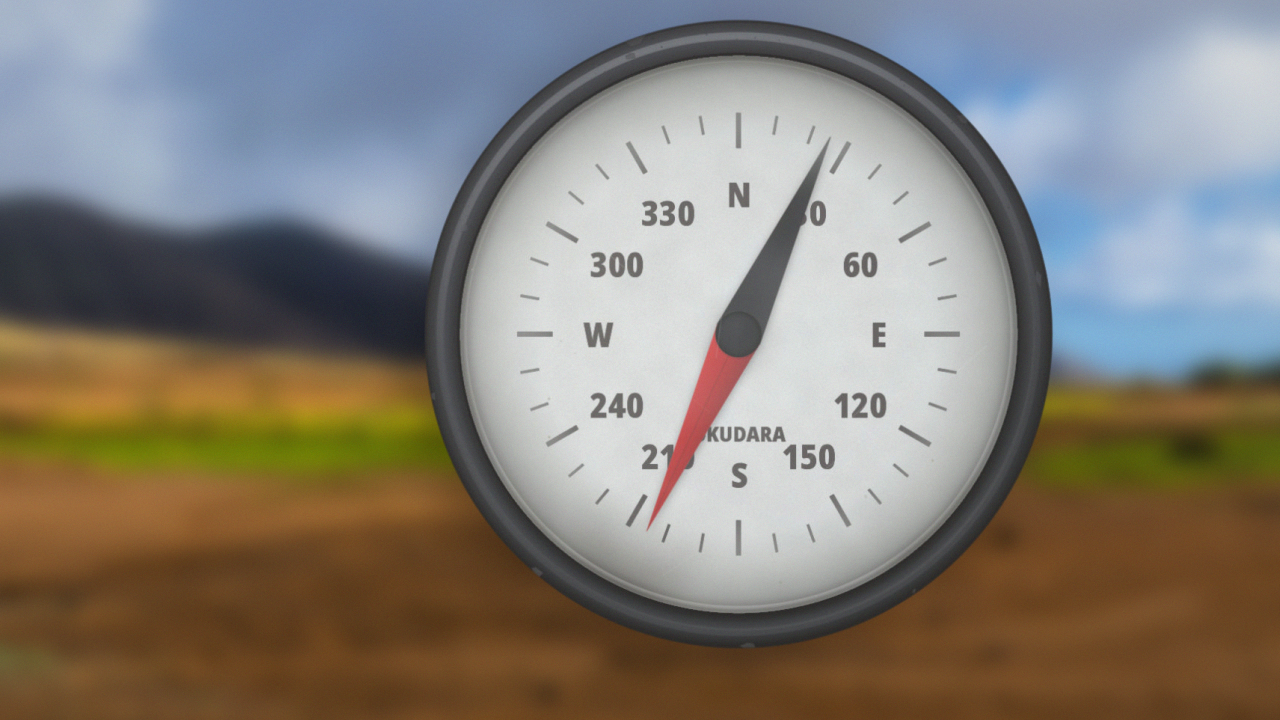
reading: 205 °
